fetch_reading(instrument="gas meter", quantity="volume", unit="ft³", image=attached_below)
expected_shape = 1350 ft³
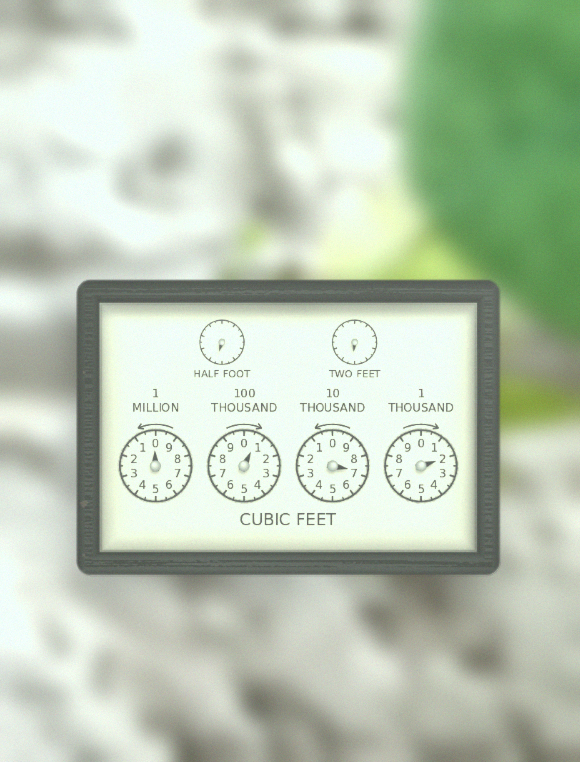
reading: 7200 ft³
